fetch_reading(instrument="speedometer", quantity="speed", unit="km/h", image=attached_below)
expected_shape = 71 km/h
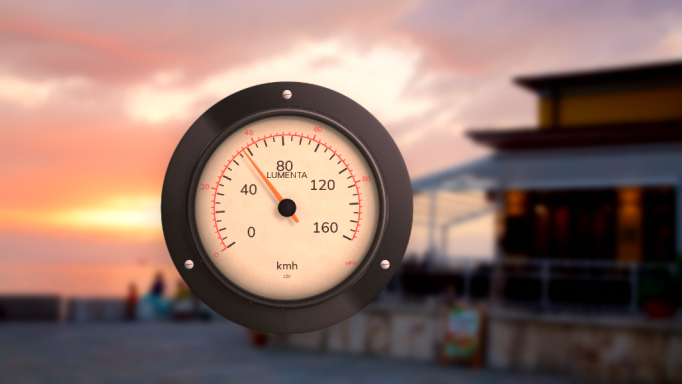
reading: 57.5 km/h
